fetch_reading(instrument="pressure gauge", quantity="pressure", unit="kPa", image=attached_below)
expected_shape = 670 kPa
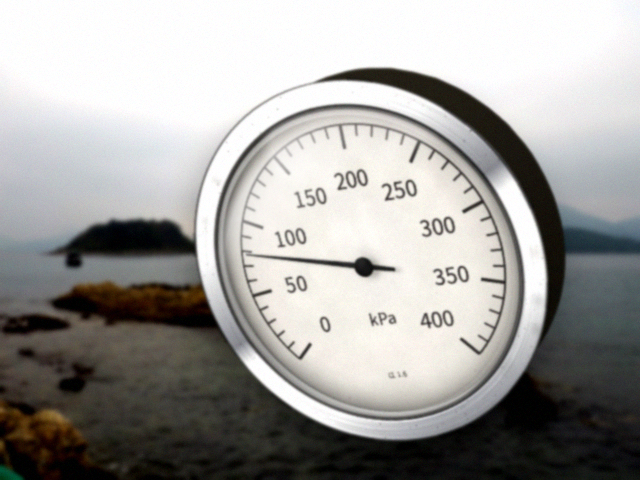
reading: 80 kPa
